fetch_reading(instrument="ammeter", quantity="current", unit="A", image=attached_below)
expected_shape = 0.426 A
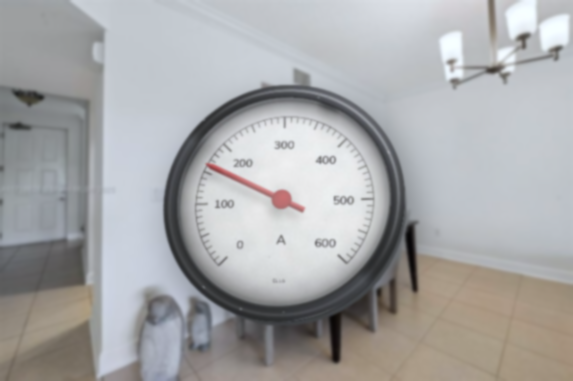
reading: 160 A
